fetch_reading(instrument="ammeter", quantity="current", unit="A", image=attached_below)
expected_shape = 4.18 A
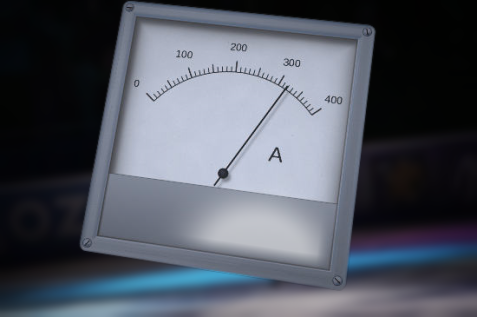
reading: 320 A
